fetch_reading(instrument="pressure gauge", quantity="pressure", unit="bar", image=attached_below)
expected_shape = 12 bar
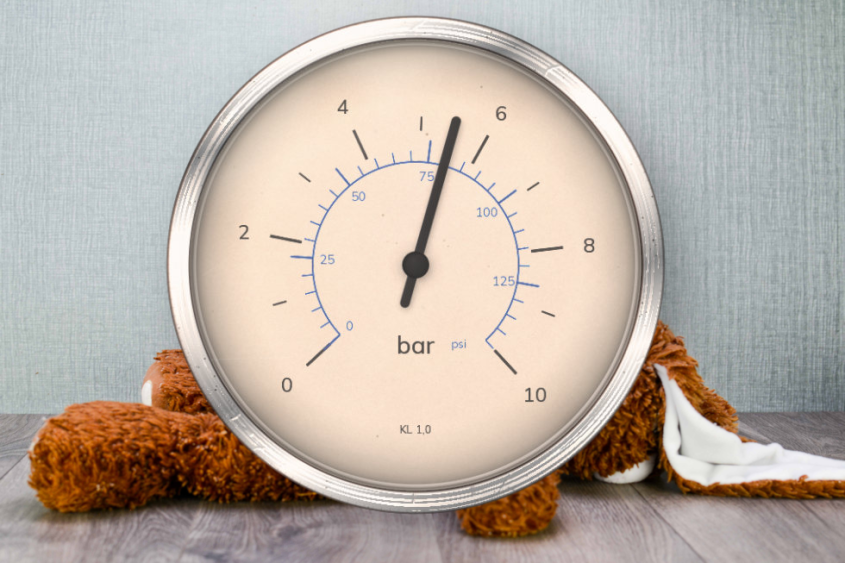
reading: 5.5 bar
